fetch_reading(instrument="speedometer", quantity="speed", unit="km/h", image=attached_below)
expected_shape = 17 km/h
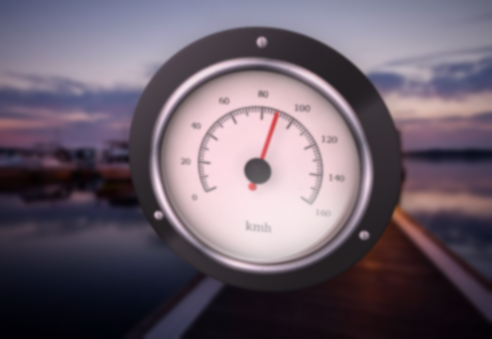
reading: 90 km/h
